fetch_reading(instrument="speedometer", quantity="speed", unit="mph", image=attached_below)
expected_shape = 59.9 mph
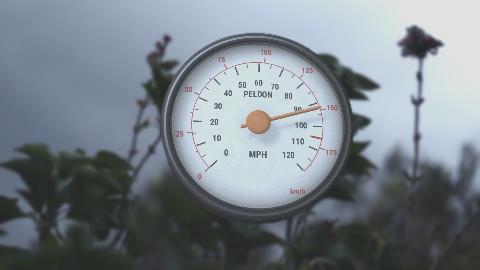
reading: 92.5 mph
